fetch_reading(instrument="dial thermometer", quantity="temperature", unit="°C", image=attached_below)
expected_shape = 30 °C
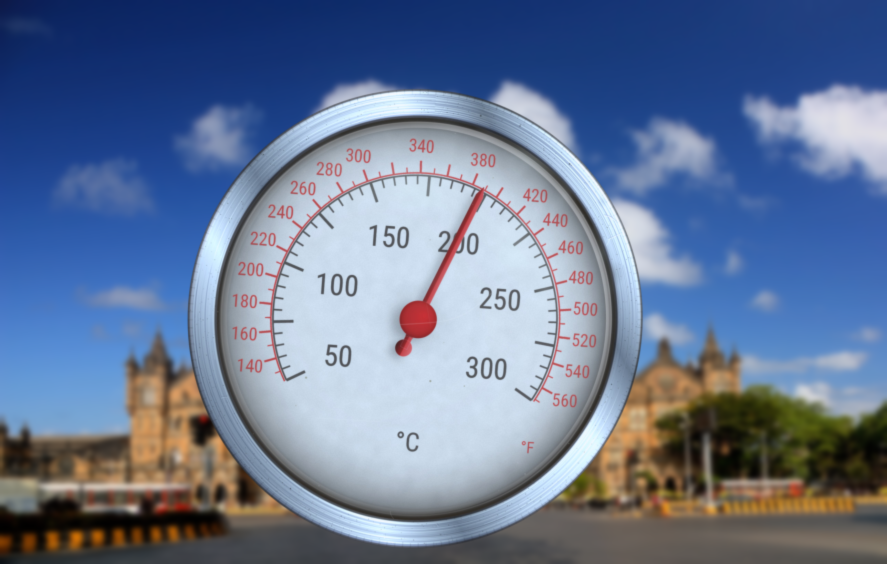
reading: 197.5 °C
